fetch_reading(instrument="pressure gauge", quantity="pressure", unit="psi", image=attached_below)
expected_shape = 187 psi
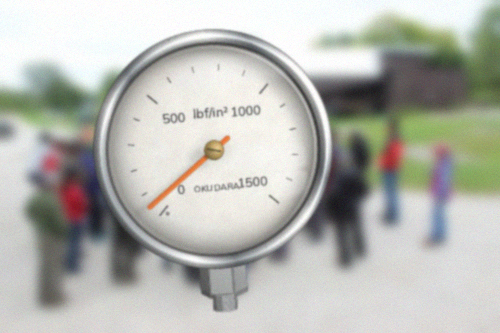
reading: 50 psi
